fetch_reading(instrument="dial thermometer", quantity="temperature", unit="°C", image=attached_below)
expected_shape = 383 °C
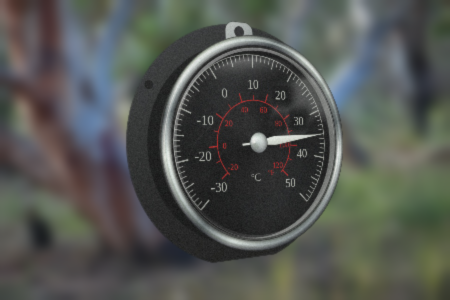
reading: 35 °C
